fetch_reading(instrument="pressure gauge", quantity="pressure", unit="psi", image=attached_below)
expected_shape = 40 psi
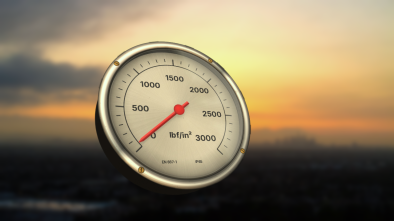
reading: 50 psi
